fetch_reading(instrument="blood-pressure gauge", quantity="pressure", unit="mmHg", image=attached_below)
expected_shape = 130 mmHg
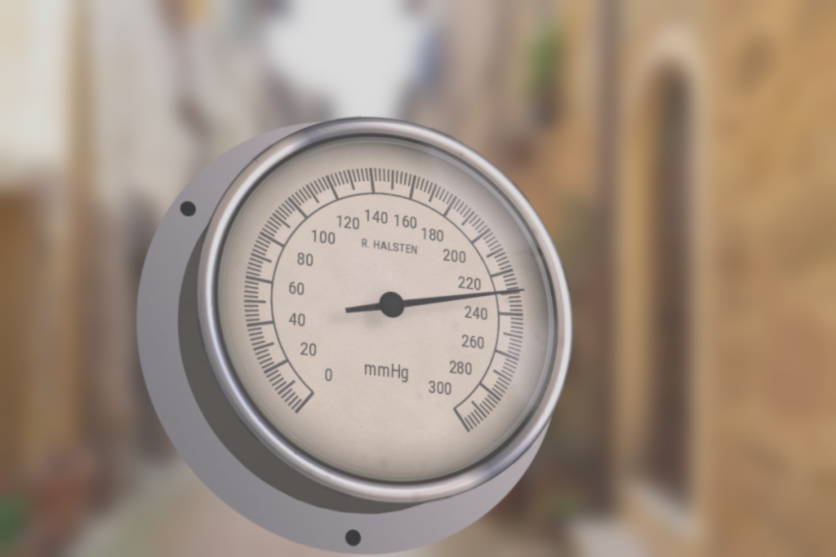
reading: 230 mmHg
